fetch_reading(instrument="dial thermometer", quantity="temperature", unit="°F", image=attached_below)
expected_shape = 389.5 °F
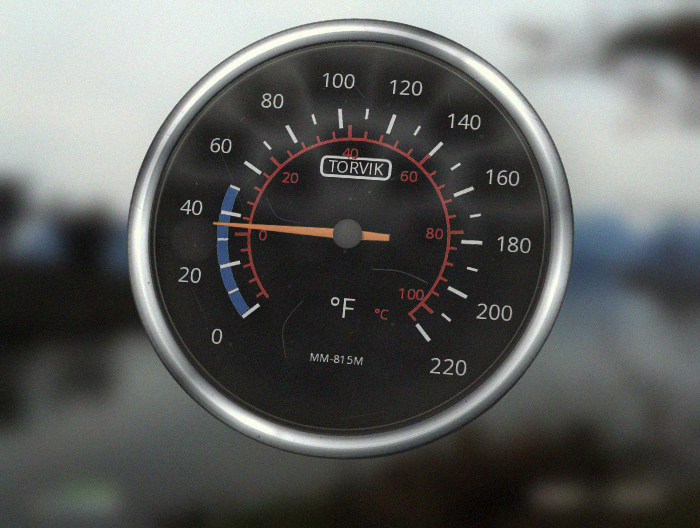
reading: 35 °F
